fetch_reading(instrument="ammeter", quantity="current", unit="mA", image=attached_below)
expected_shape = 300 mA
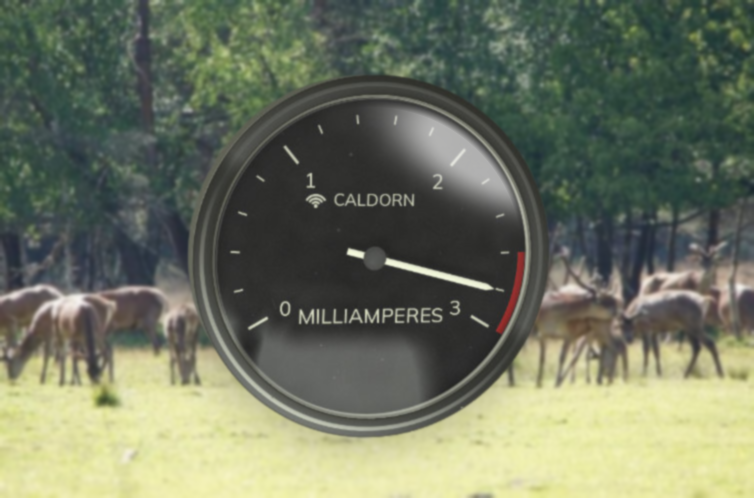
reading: 2.8 mA
